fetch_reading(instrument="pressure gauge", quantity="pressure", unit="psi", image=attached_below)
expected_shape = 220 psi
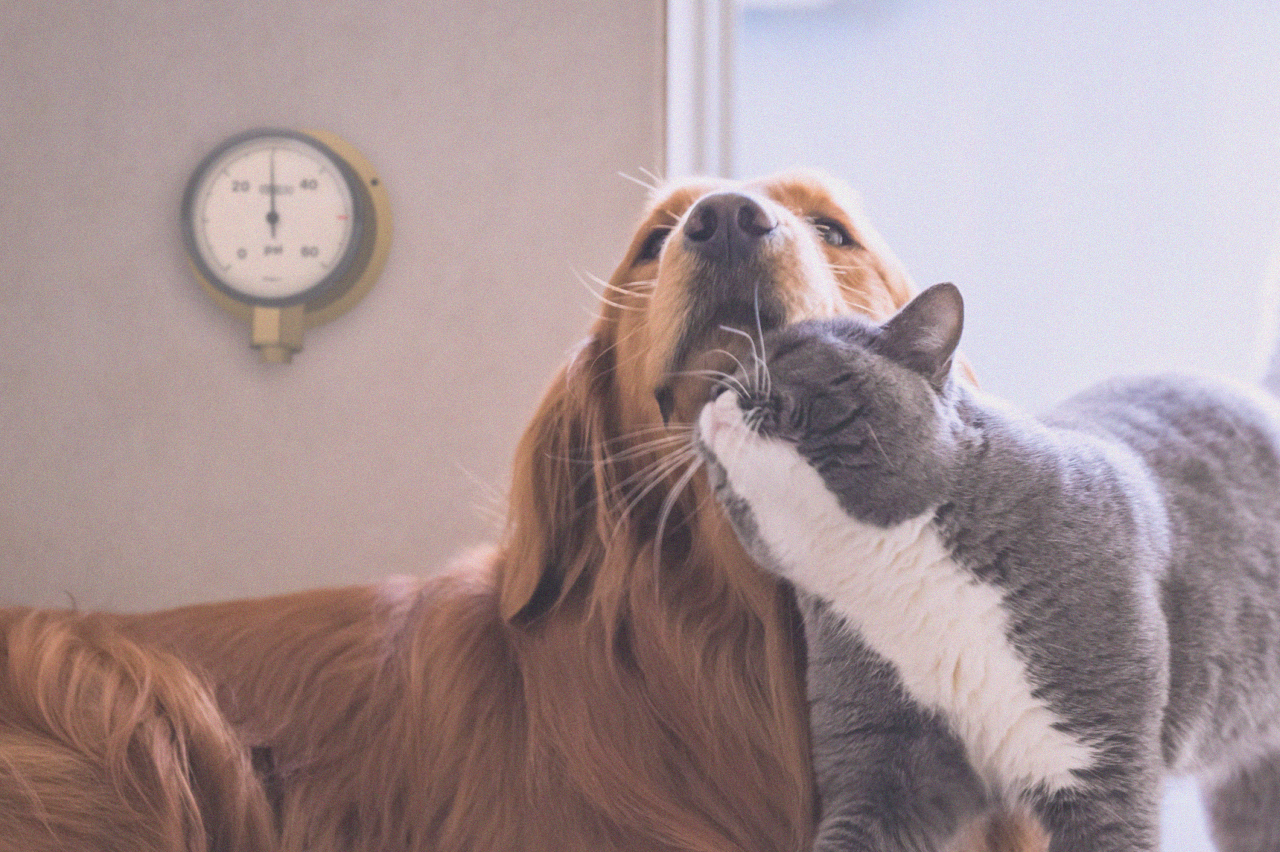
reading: 30 psi
